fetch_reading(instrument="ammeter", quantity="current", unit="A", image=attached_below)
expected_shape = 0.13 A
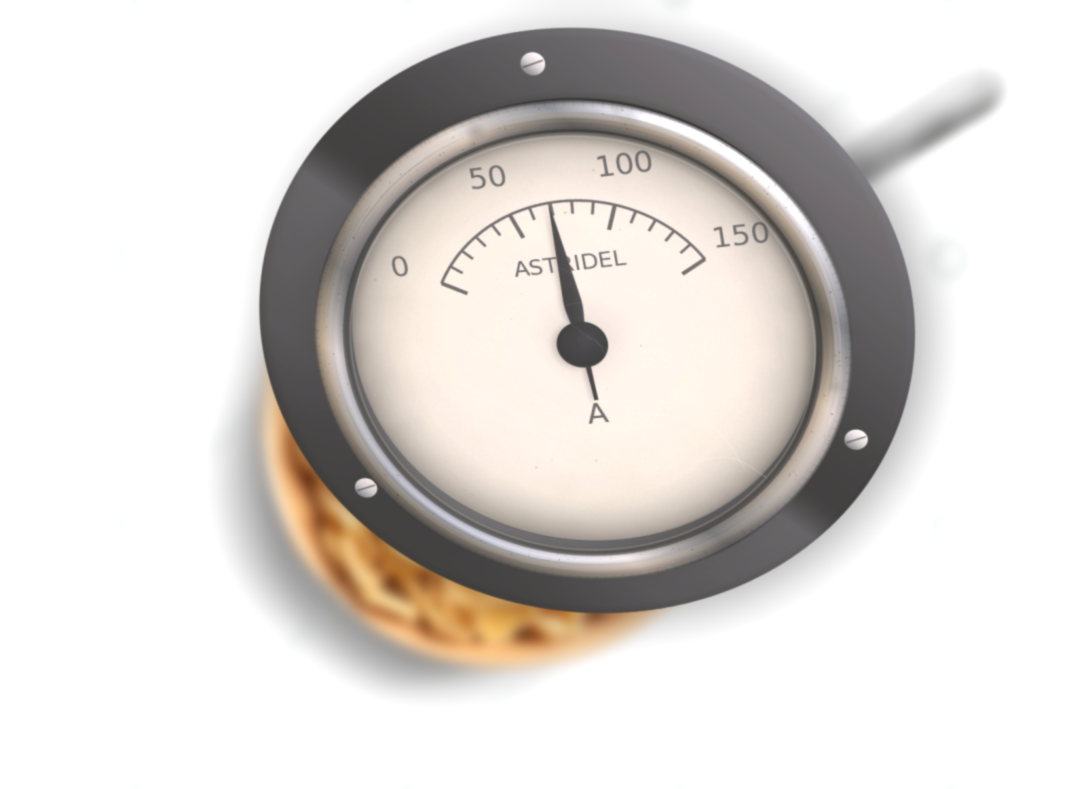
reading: 70 A
